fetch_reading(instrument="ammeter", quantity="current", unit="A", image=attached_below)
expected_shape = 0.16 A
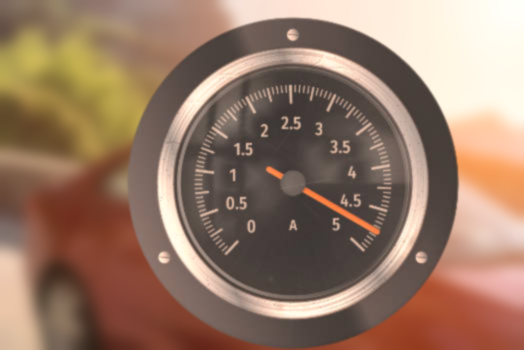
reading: 4.75 A
